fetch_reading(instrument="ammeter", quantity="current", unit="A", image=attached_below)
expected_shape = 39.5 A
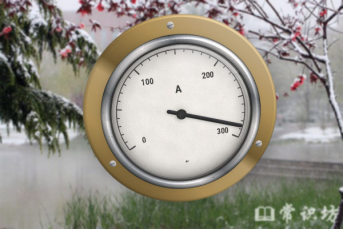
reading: 285 A
